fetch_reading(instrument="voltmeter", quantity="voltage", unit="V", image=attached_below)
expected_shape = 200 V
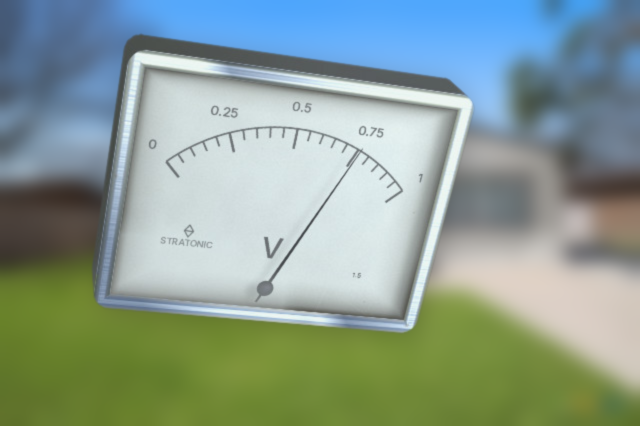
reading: 0.75 V
